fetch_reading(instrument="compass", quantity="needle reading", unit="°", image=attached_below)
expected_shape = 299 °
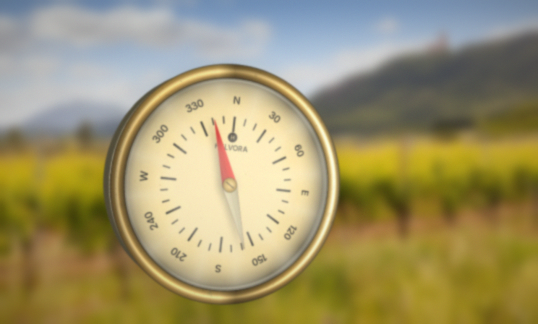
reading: 340 °
